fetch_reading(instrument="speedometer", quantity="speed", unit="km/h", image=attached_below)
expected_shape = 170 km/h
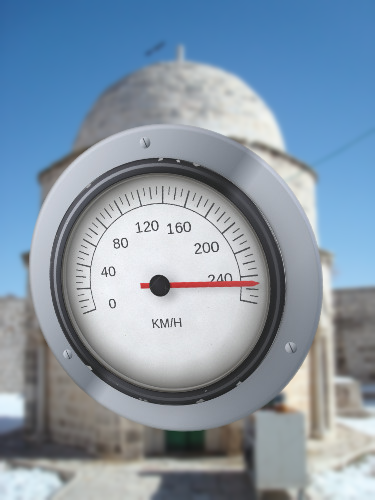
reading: 245 km/h
